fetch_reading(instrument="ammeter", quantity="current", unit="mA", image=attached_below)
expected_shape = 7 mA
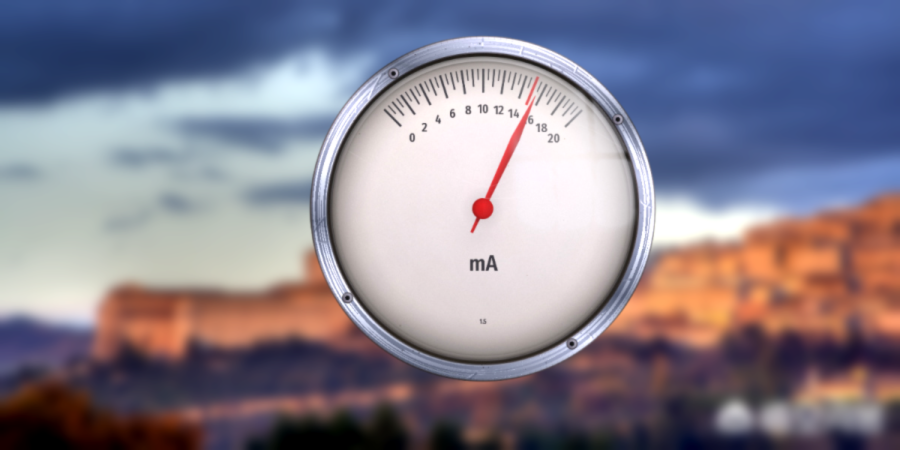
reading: 15.5 mA
